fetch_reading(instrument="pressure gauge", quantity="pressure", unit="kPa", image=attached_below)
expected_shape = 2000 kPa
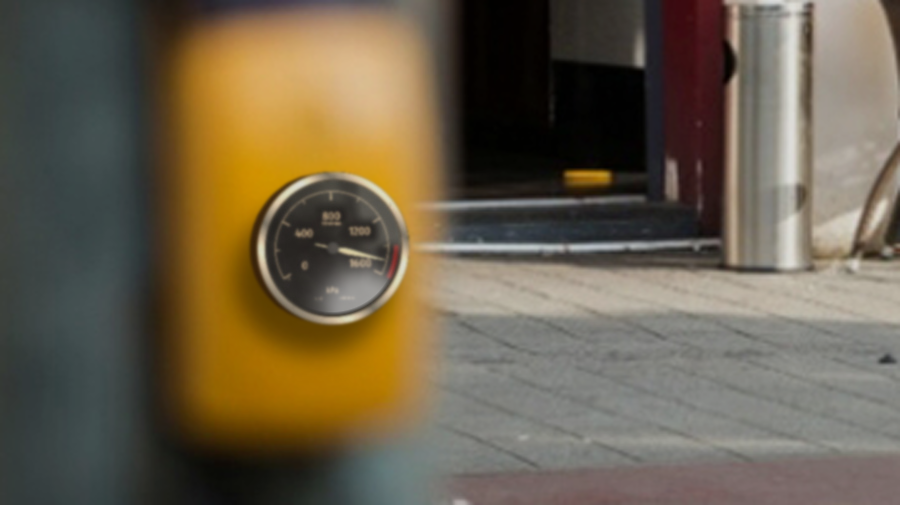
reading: 1500 kPa
